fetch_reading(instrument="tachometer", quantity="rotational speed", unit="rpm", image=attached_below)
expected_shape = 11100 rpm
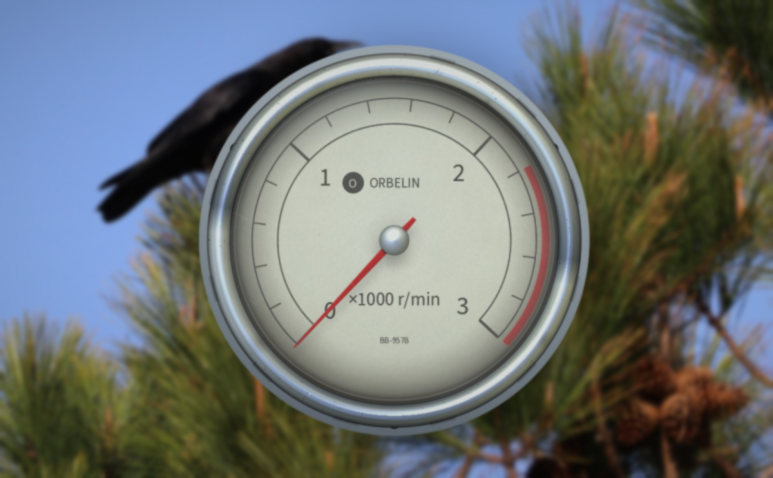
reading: 0 rpm
